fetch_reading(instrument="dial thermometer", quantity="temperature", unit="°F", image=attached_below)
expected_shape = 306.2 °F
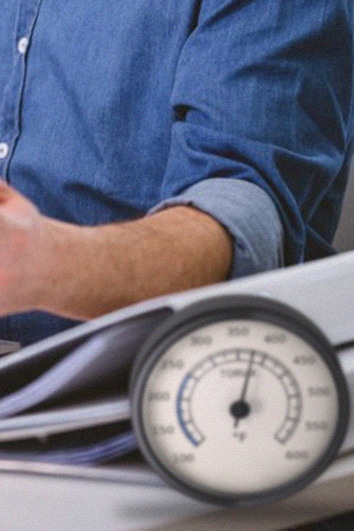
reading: 375 °F
